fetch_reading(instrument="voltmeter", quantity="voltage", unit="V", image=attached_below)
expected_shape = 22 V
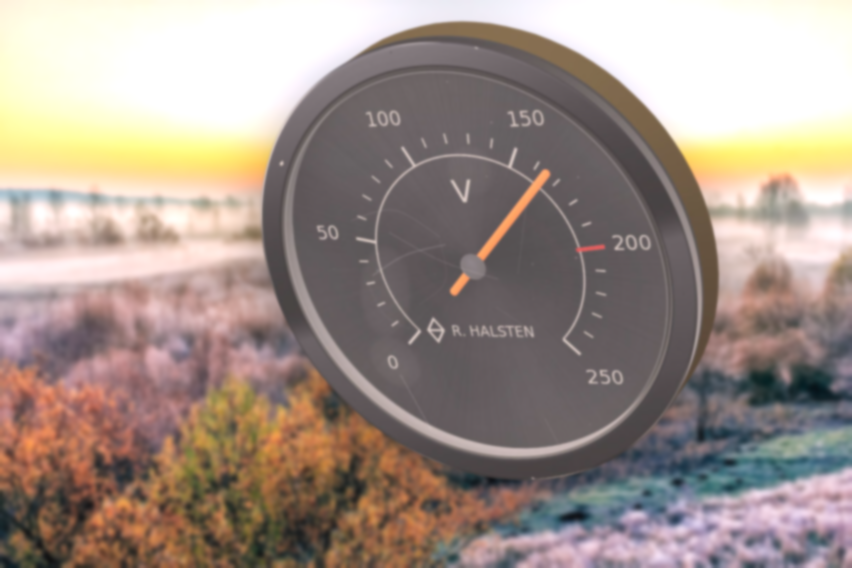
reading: 165 V
